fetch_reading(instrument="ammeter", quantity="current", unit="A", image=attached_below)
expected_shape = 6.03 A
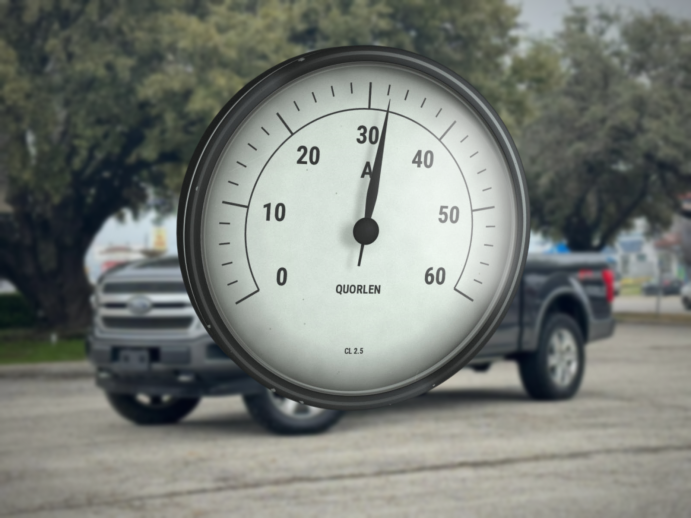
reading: 32 A
